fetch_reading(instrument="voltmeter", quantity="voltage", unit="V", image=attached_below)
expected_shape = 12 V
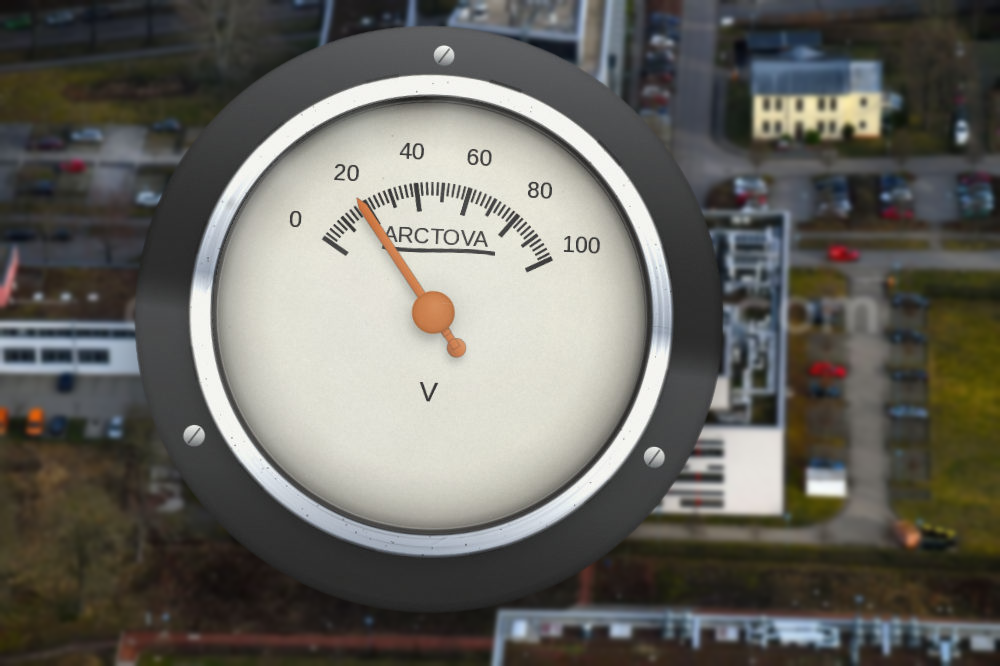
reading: 18 V
